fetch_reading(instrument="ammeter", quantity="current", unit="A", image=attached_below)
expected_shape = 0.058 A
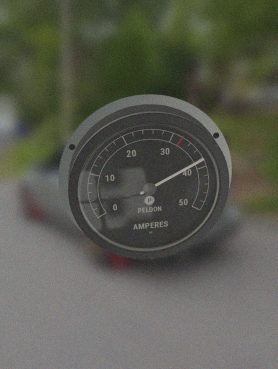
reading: 38 A
